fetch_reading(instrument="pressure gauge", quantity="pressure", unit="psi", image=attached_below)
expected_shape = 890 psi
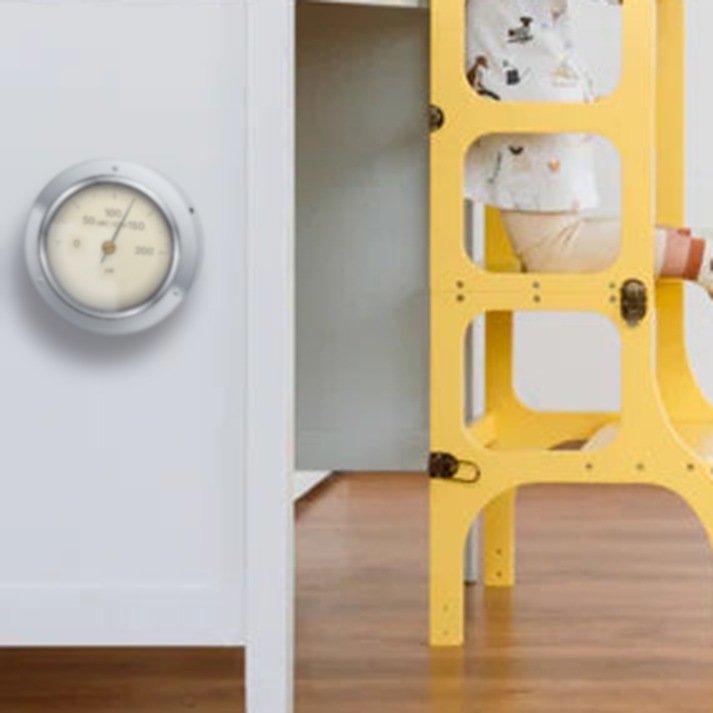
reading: 125 psi
